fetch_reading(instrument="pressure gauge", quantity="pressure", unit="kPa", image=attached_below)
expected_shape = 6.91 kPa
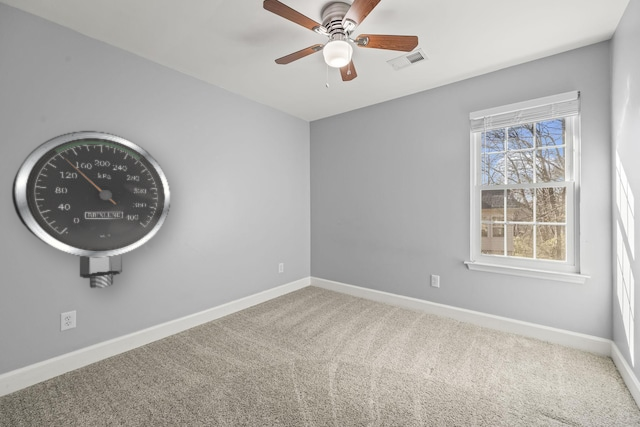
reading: 140 kPa
